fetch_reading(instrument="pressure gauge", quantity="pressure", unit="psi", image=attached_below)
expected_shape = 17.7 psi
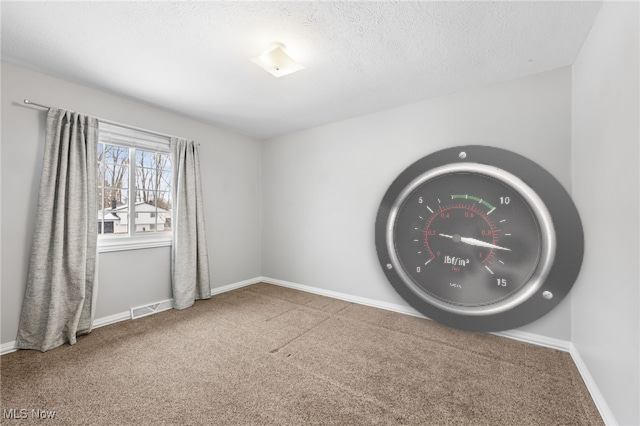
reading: 13 psi
